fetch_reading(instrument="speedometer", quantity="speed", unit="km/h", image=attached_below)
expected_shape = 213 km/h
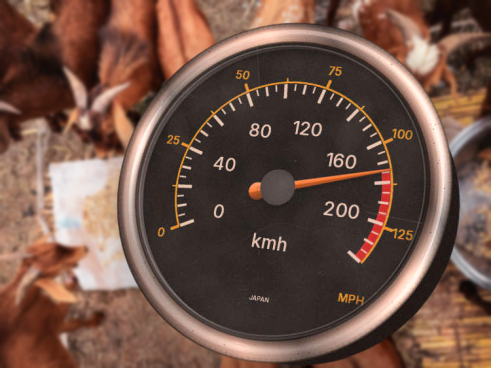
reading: 175 km/h
